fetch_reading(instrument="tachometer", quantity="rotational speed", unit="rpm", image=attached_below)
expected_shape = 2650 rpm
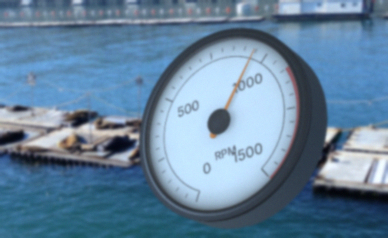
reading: 950 rpm
